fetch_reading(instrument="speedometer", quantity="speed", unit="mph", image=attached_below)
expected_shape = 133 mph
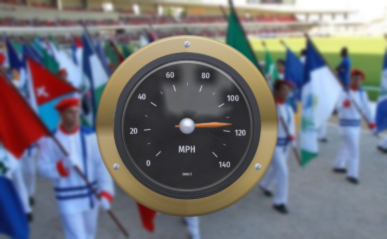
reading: 115 mph
